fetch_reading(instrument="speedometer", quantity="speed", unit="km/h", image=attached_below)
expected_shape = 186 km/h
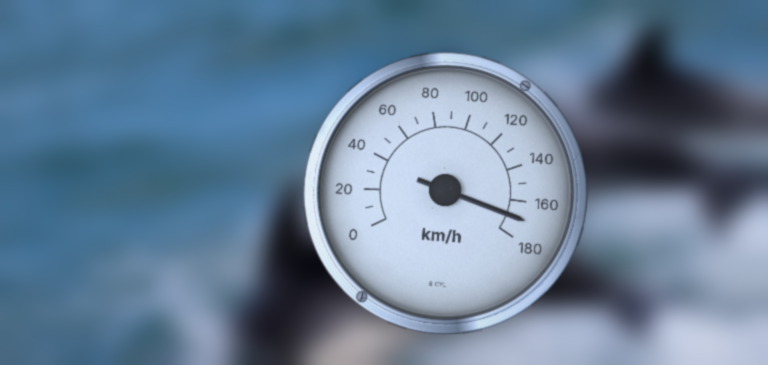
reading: 170 km/h
